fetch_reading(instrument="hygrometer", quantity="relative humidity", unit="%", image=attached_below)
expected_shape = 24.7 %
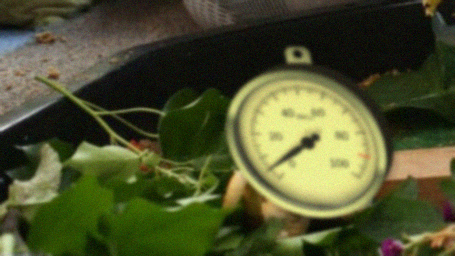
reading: 5 %
